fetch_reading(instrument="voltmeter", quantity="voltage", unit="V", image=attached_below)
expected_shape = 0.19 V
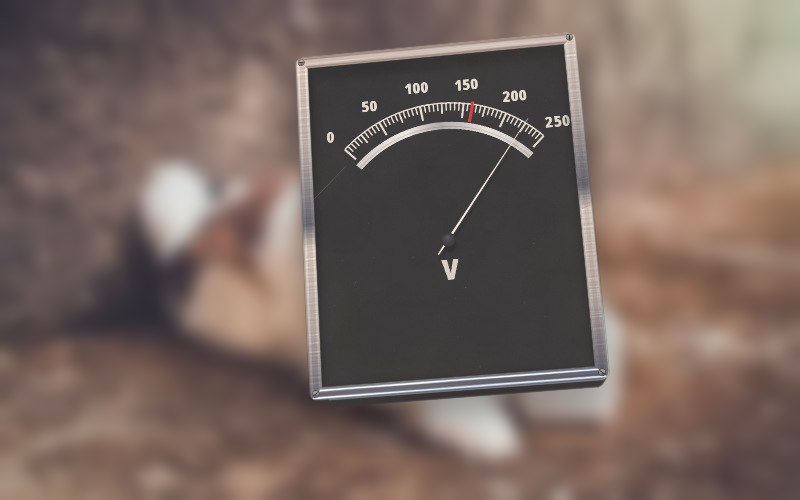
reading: 225 V
